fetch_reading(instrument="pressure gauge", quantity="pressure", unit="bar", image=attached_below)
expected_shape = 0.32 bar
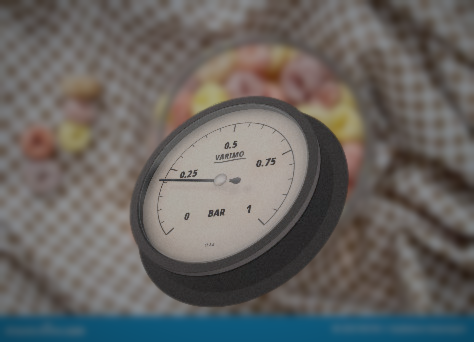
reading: 0.2 bar
